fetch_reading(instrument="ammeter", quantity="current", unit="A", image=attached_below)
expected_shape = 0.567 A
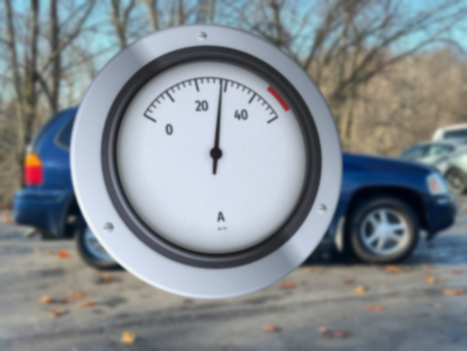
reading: 28 A
